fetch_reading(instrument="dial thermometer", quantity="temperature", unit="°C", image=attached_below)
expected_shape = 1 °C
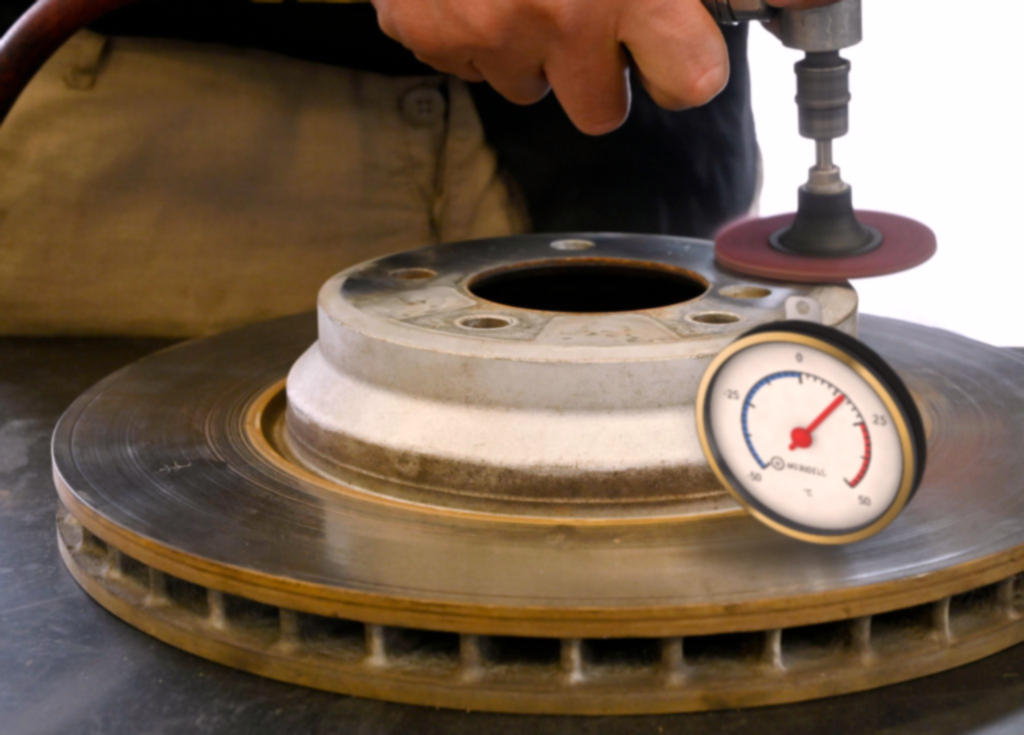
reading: 15 °C
